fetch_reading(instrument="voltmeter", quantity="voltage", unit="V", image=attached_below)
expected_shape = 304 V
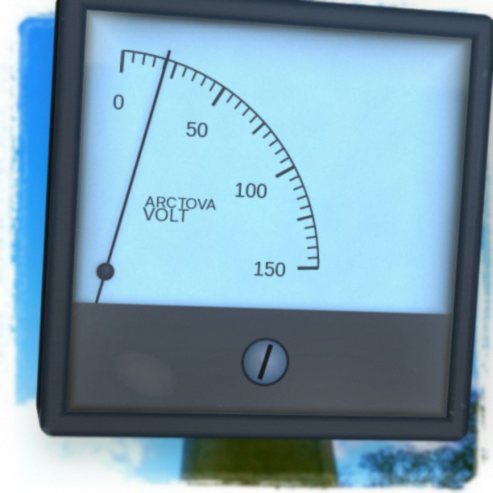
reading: 20 V
